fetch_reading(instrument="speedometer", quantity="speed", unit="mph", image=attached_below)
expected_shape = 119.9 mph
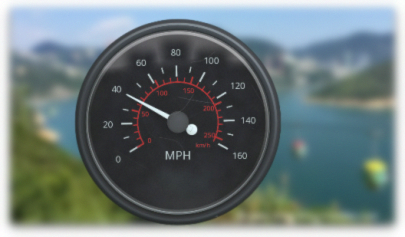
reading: 40 mph
